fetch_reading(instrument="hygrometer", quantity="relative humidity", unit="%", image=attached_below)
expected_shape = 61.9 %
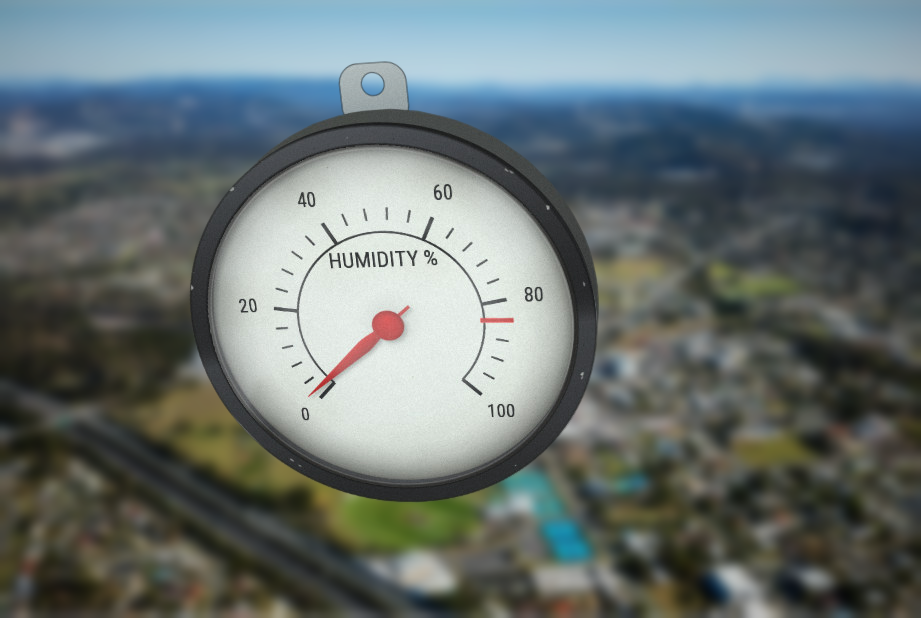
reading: 2 %
